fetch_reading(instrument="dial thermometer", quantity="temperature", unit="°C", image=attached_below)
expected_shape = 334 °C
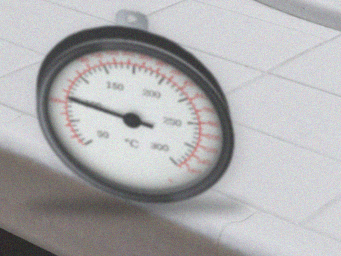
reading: 100 °C
